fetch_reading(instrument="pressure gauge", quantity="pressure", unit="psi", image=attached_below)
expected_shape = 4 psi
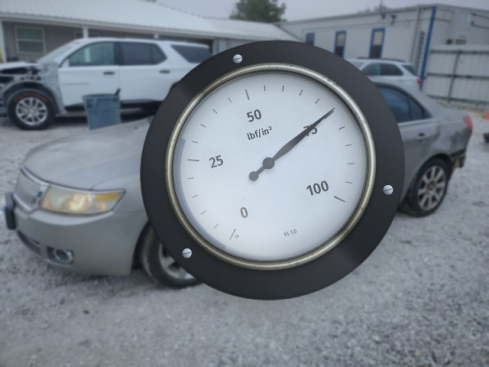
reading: 75 psi
